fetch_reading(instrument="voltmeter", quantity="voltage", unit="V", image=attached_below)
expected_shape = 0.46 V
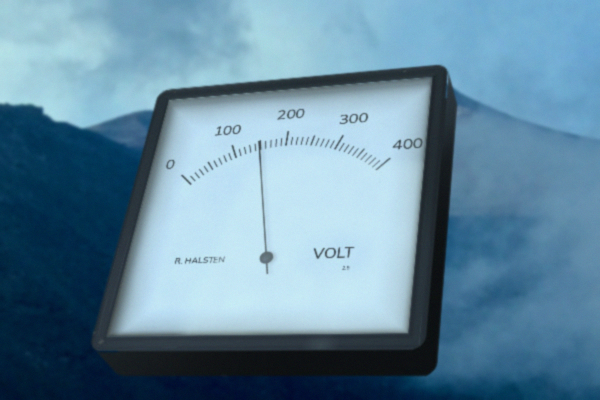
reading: 150 V
